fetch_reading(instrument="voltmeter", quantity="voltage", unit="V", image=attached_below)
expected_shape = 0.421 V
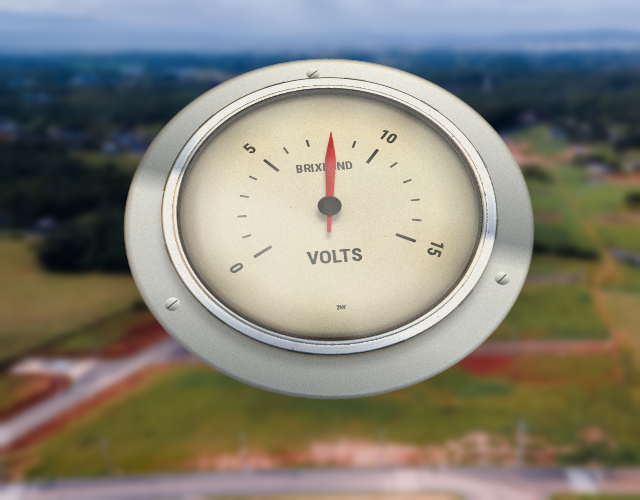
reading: 8 V
